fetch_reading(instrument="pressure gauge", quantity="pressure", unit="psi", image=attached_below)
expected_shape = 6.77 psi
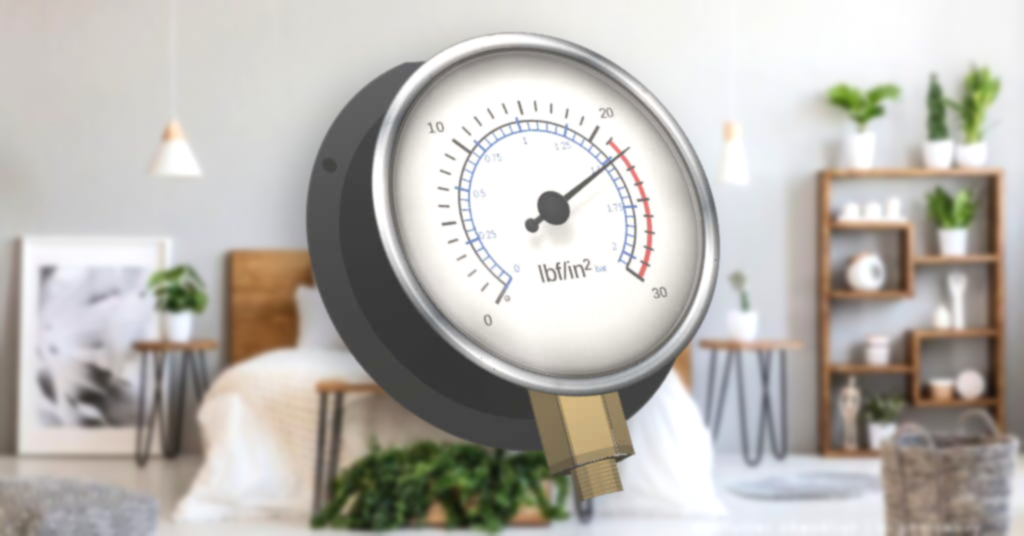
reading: 22 psi
